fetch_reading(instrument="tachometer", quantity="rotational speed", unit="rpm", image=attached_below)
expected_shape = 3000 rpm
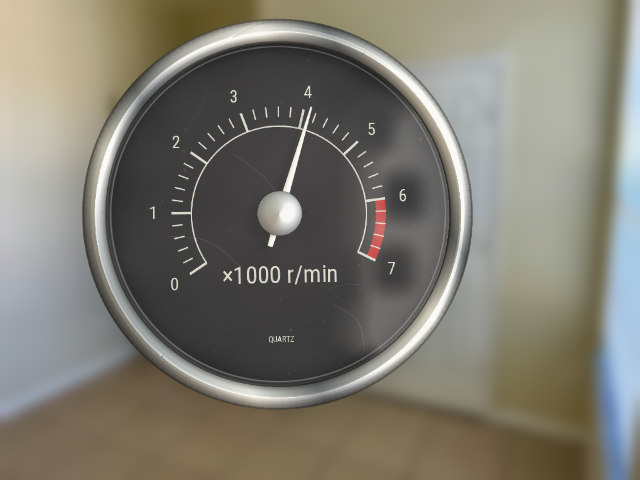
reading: 4100 rpm
